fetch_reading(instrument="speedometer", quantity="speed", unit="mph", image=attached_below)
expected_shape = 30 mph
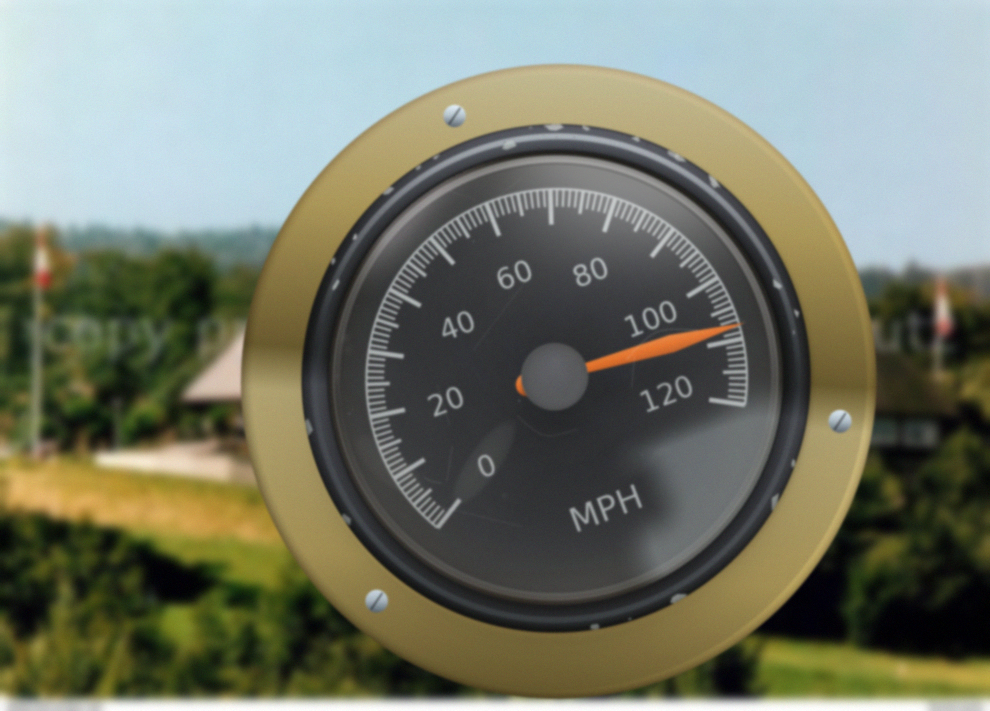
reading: 108 mph
